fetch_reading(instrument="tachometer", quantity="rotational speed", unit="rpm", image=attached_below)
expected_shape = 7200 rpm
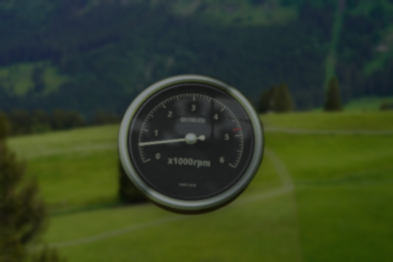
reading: 500 rpm
